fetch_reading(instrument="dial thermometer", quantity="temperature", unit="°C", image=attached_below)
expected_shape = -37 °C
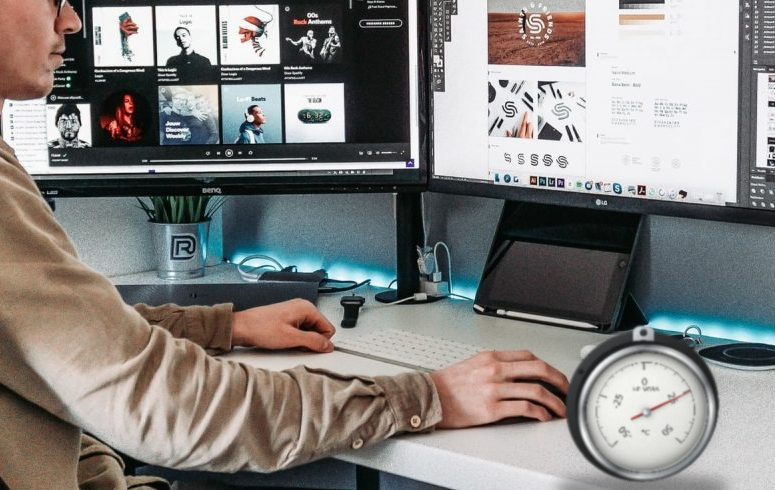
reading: 25 °C
